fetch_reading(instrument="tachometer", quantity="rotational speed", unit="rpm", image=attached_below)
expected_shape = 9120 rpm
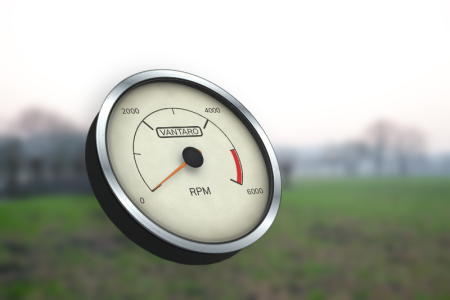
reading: 0 rpm
